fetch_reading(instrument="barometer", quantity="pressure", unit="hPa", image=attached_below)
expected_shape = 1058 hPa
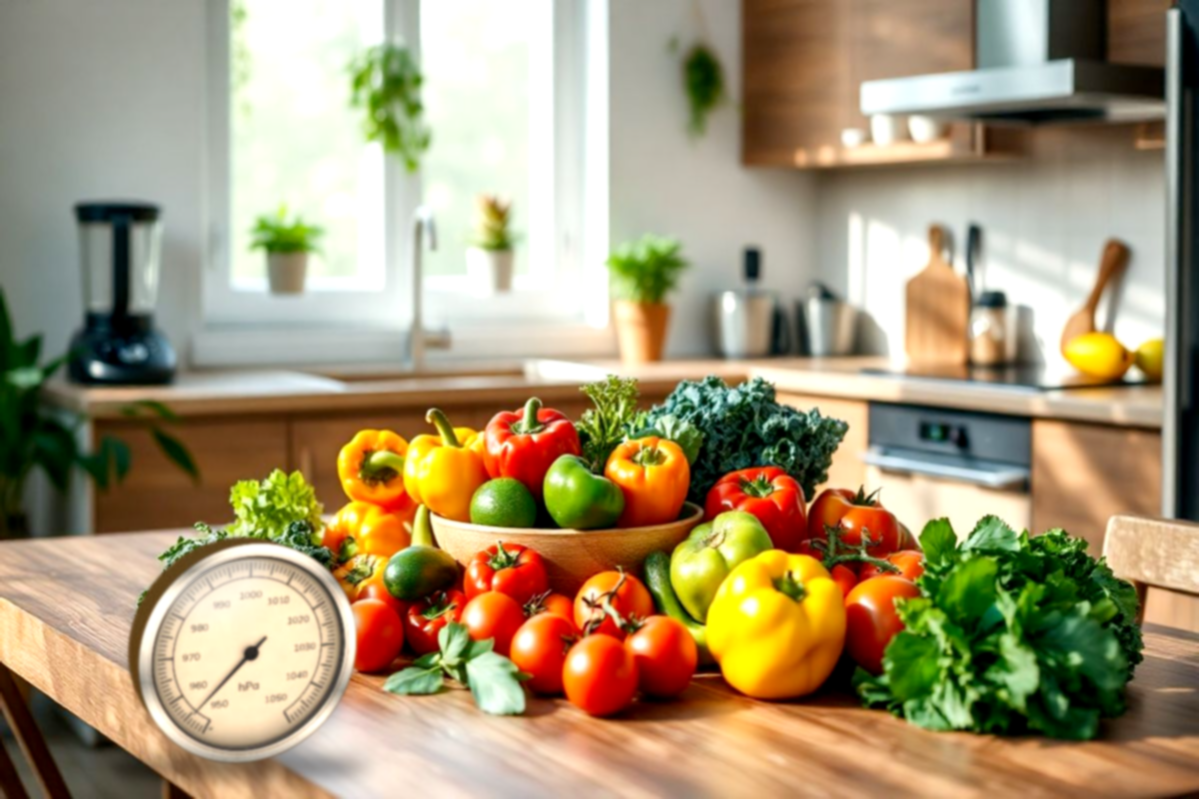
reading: 955 hPa
